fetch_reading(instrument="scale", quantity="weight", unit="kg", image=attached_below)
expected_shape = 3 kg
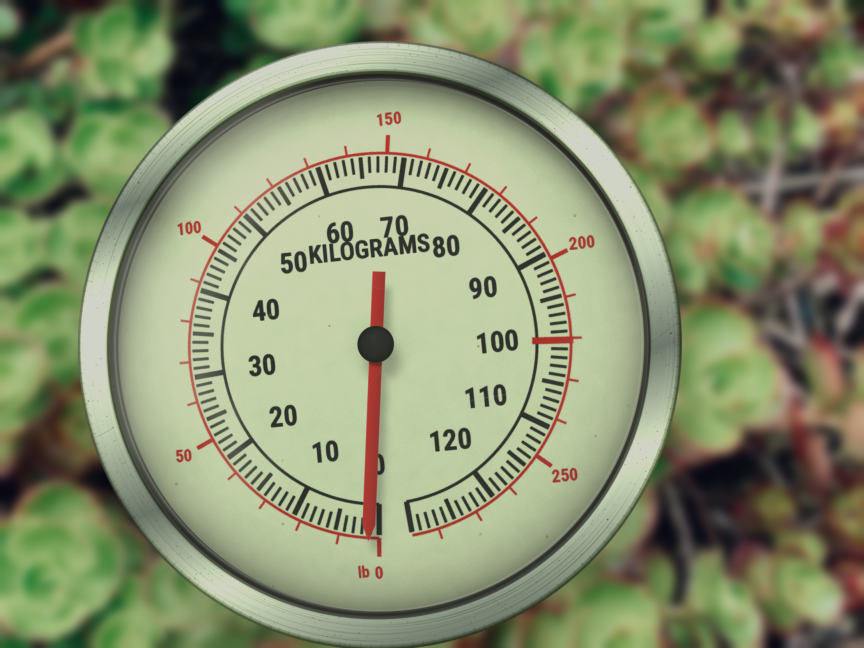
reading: 1 kg
